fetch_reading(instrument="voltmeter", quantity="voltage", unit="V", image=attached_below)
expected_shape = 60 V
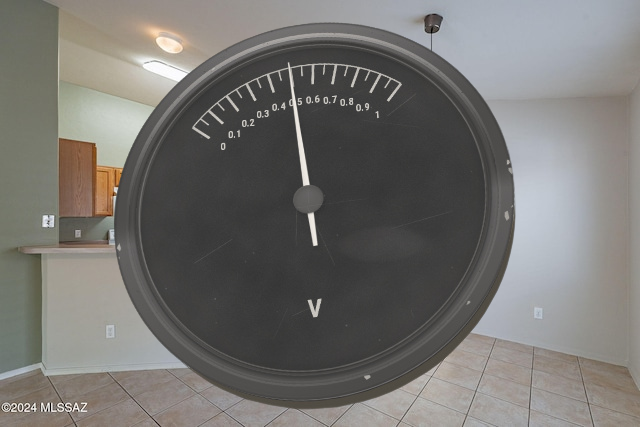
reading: 0.5 V
